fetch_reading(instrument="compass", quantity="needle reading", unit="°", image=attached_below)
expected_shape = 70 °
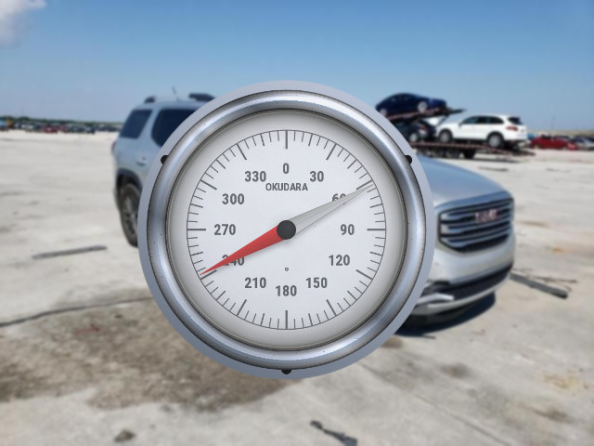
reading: 242.5 °
